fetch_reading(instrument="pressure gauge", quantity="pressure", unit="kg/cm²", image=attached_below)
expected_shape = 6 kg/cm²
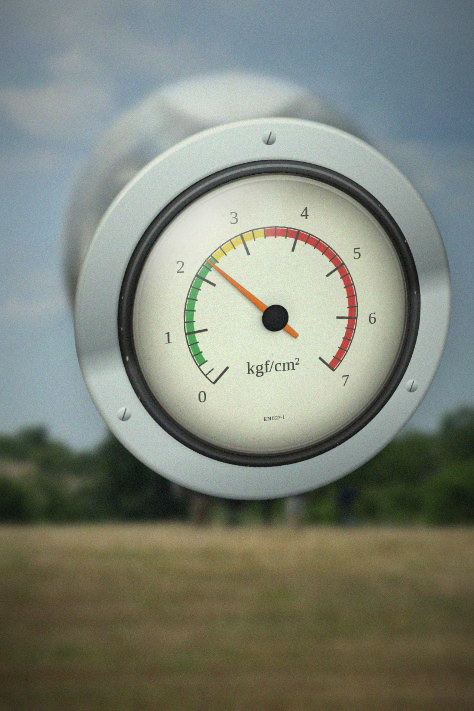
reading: 2.3 kg/cm²
